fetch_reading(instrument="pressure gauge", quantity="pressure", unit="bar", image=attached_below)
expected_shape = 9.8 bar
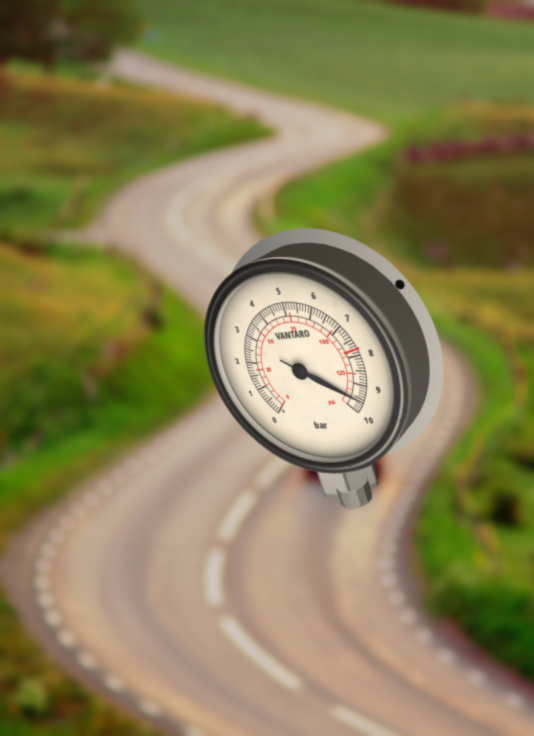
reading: 9.5 bar
